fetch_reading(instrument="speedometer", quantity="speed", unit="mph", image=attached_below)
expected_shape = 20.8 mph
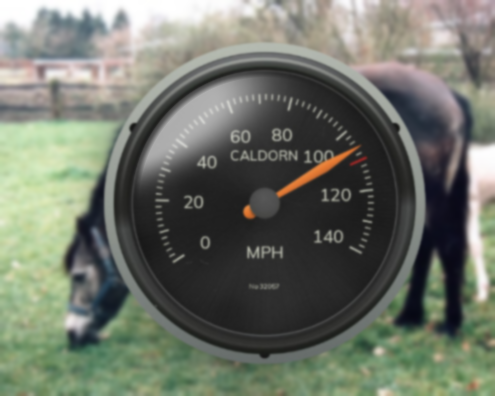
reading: 106 mph
